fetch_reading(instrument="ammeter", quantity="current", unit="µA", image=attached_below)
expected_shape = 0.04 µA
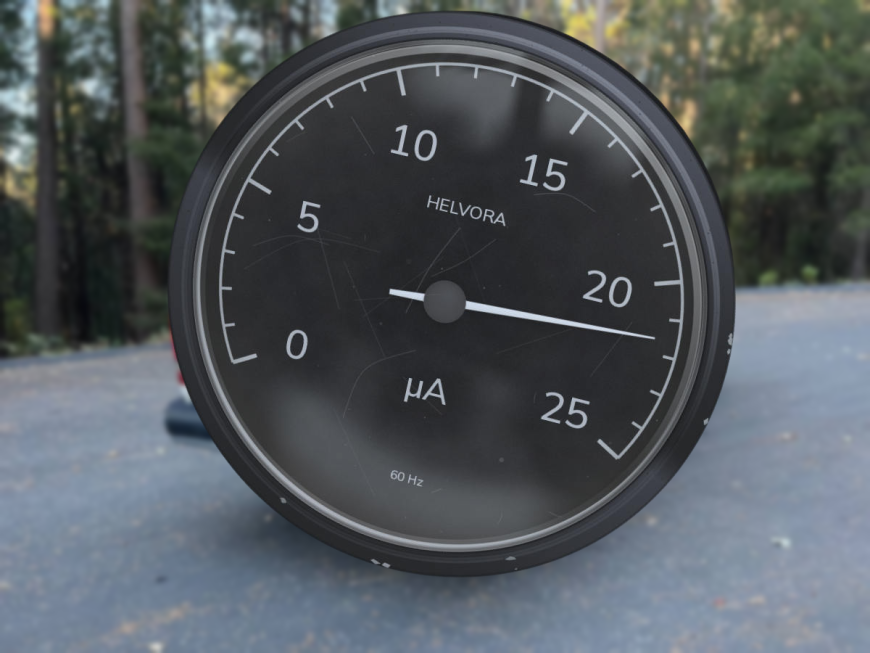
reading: 21.5 µA
